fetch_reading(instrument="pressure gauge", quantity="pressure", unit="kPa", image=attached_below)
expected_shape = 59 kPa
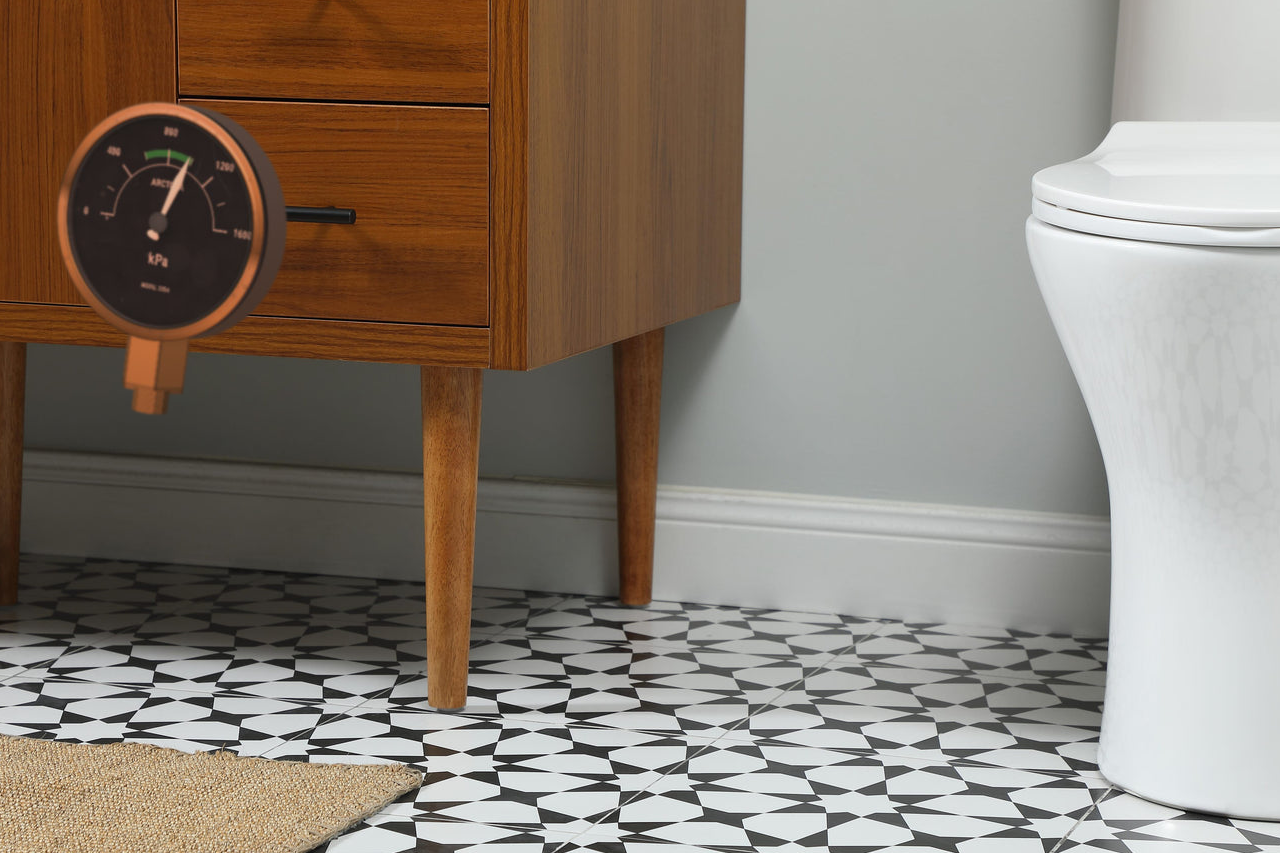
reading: 1000 kPa
